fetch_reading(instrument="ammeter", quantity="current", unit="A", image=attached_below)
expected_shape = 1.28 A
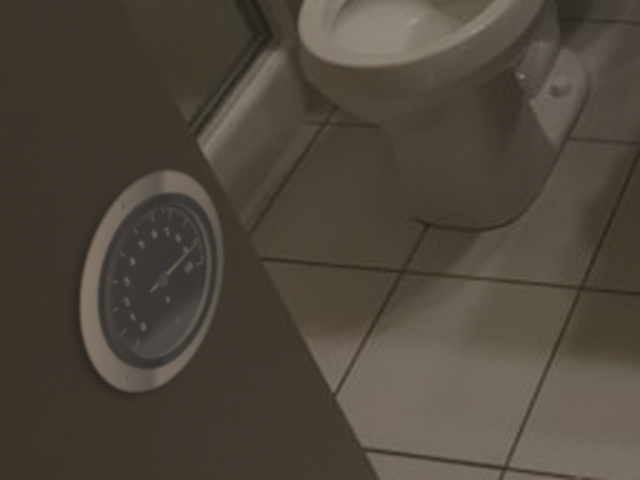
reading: 9 A
